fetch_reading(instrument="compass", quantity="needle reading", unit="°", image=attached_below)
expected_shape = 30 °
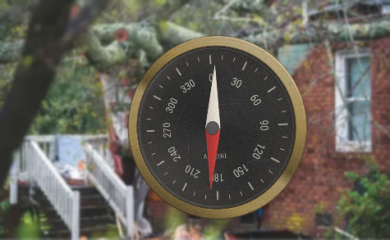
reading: 185 °
